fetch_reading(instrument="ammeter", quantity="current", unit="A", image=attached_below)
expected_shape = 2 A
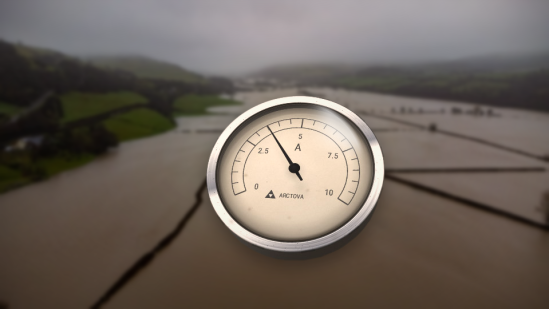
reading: 3.5 A
